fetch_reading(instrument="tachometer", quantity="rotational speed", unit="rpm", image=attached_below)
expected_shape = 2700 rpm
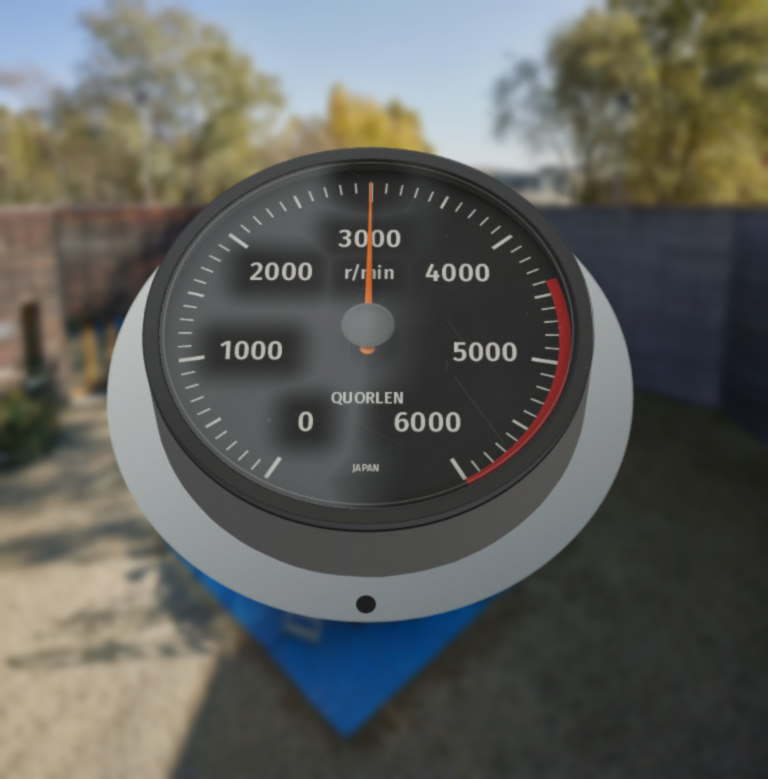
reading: 3000 rpm
